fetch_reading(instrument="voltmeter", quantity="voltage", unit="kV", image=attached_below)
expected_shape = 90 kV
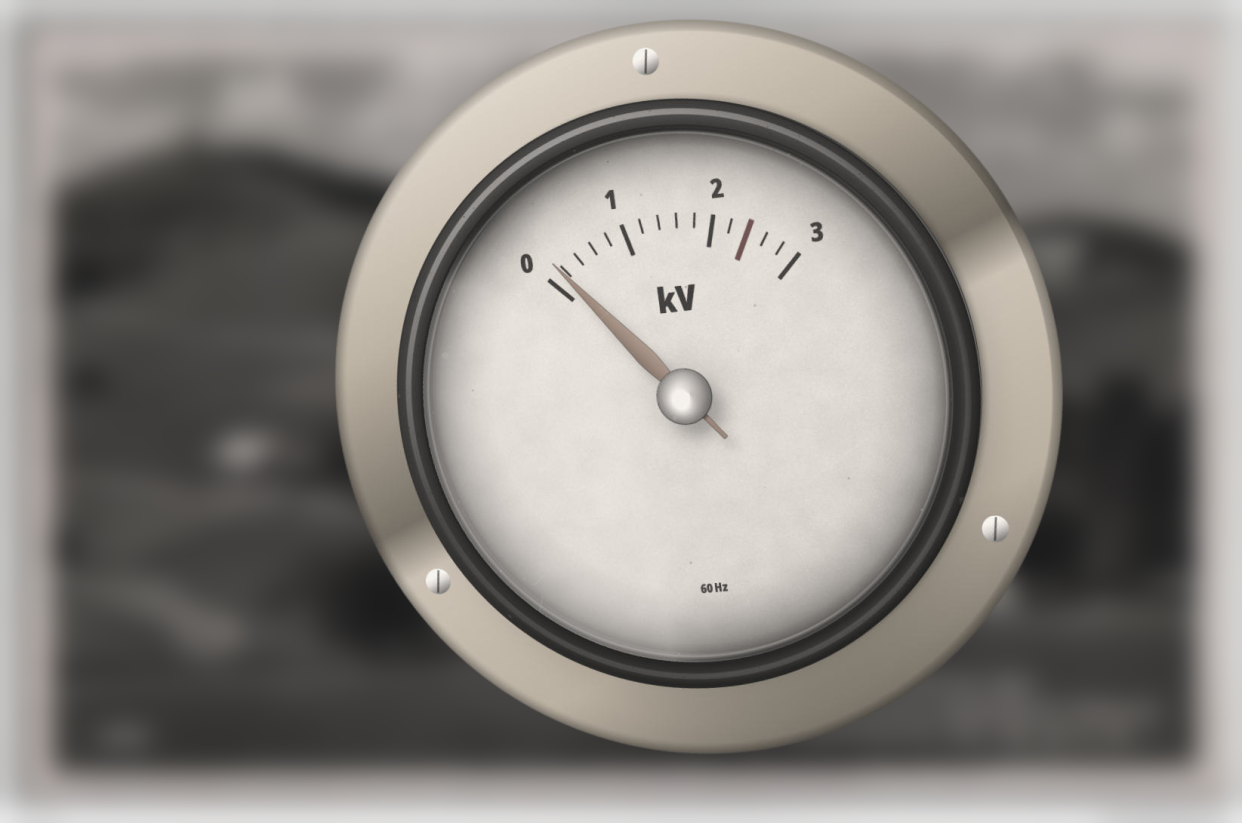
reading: 0.2 kV
